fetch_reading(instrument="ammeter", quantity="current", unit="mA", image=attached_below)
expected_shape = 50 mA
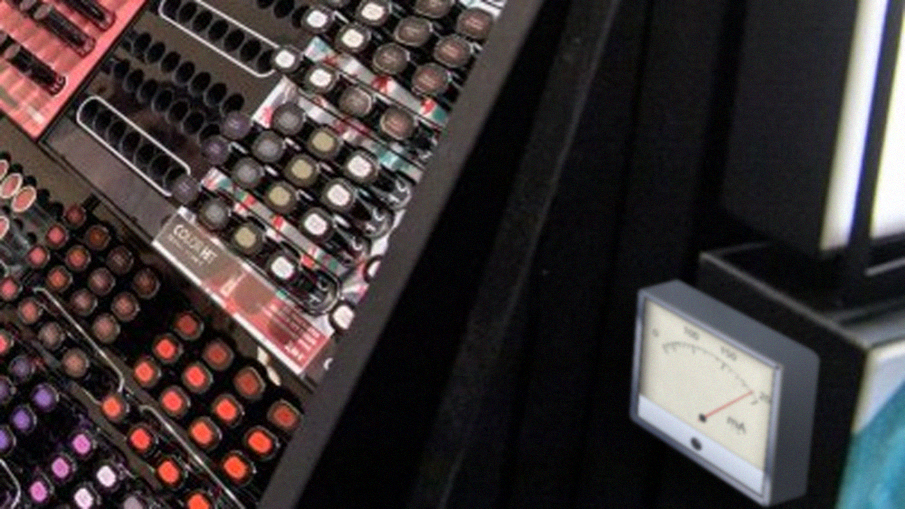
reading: 190 mA
